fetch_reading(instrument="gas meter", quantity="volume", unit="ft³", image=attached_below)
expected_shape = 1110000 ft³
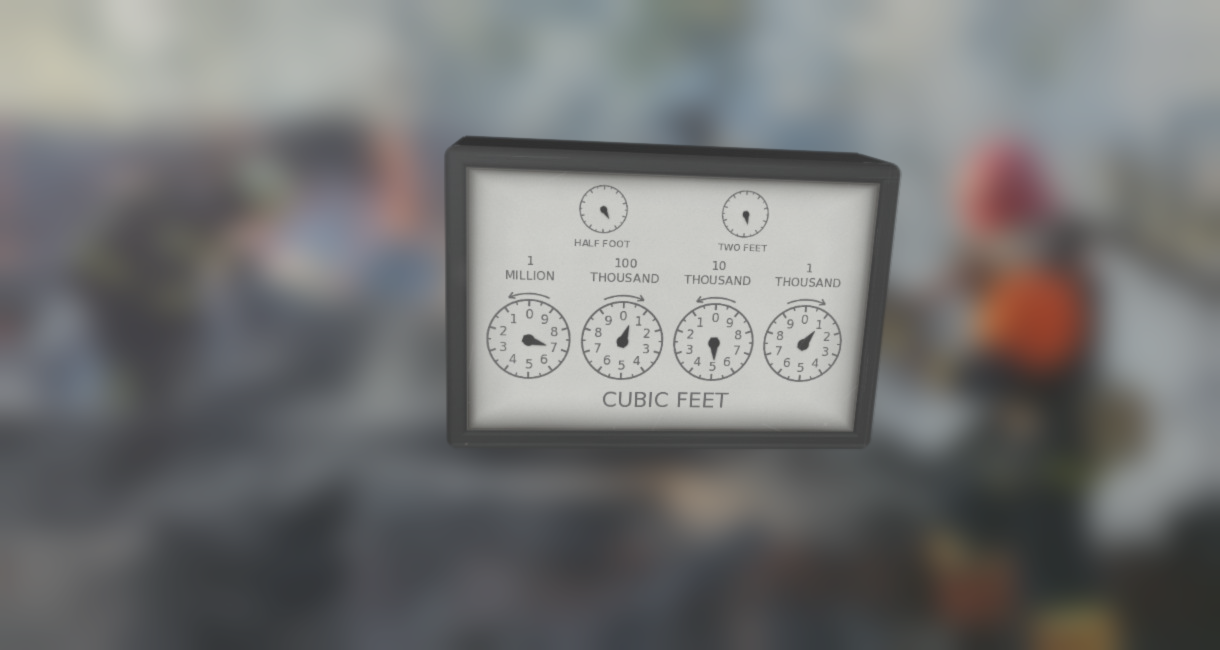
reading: 705100 ft³
